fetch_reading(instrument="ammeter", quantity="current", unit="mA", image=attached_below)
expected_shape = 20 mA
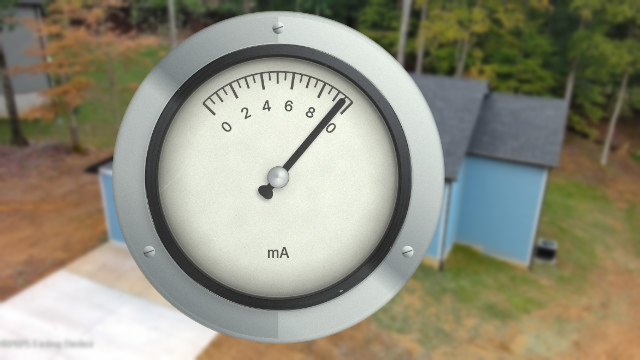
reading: 9.5 mA
